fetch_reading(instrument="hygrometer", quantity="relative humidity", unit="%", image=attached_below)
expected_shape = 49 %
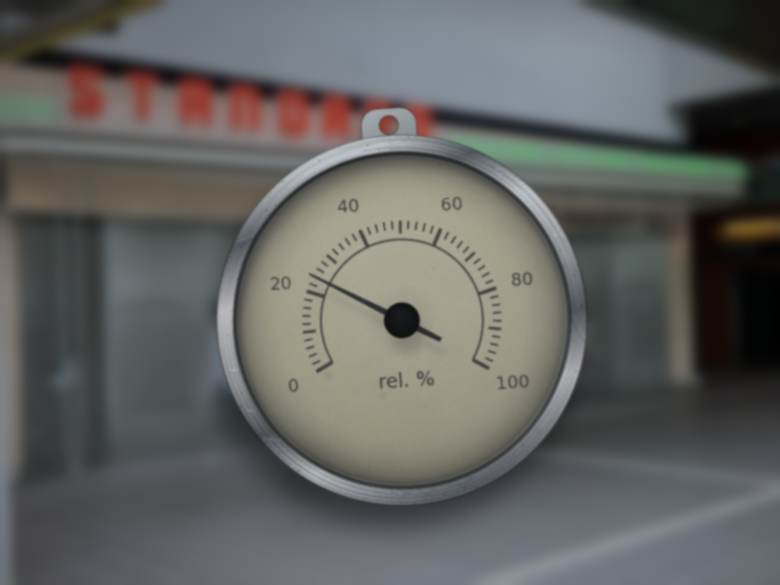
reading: 24 %
